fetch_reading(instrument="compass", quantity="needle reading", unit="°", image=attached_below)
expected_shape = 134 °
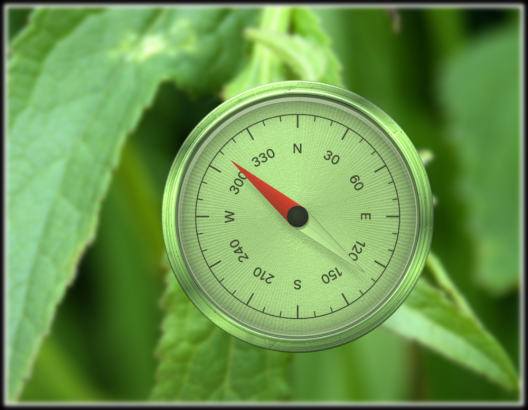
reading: 310 °
